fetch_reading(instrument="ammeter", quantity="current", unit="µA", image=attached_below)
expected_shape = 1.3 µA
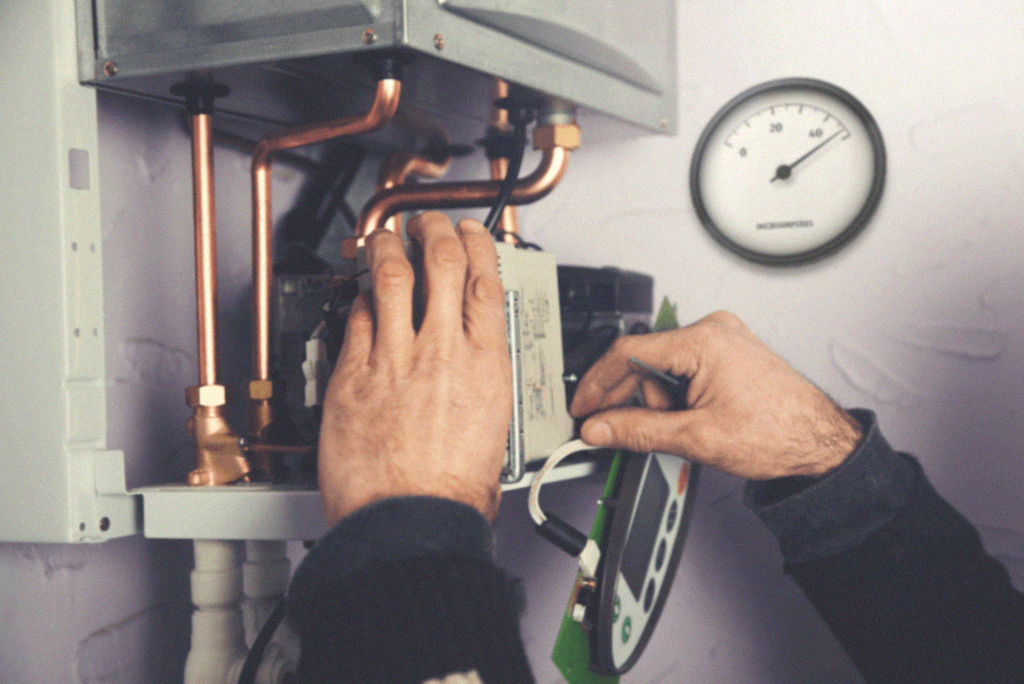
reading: 47.5 µA
